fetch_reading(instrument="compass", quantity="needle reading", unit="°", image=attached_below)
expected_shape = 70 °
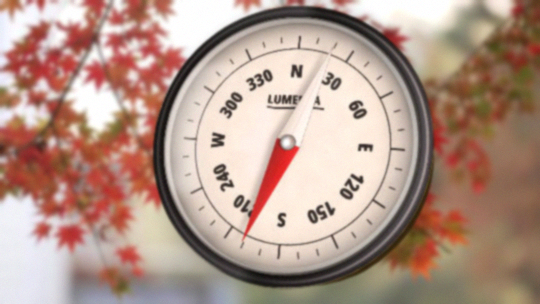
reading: 200 °
